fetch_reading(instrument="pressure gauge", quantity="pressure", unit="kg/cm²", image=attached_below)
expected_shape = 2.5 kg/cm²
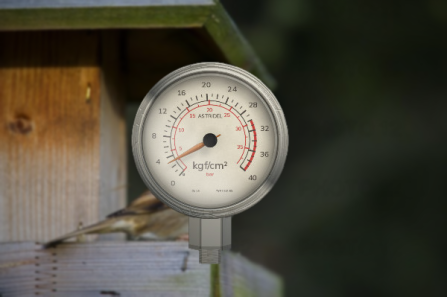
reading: 3 kg/cm²
